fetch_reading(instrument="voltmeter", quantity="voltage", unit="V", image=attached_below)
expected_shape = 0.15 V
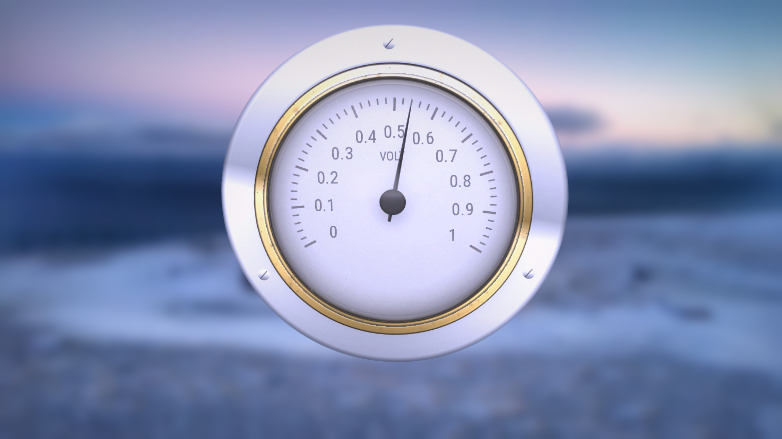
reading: 0.54 V
